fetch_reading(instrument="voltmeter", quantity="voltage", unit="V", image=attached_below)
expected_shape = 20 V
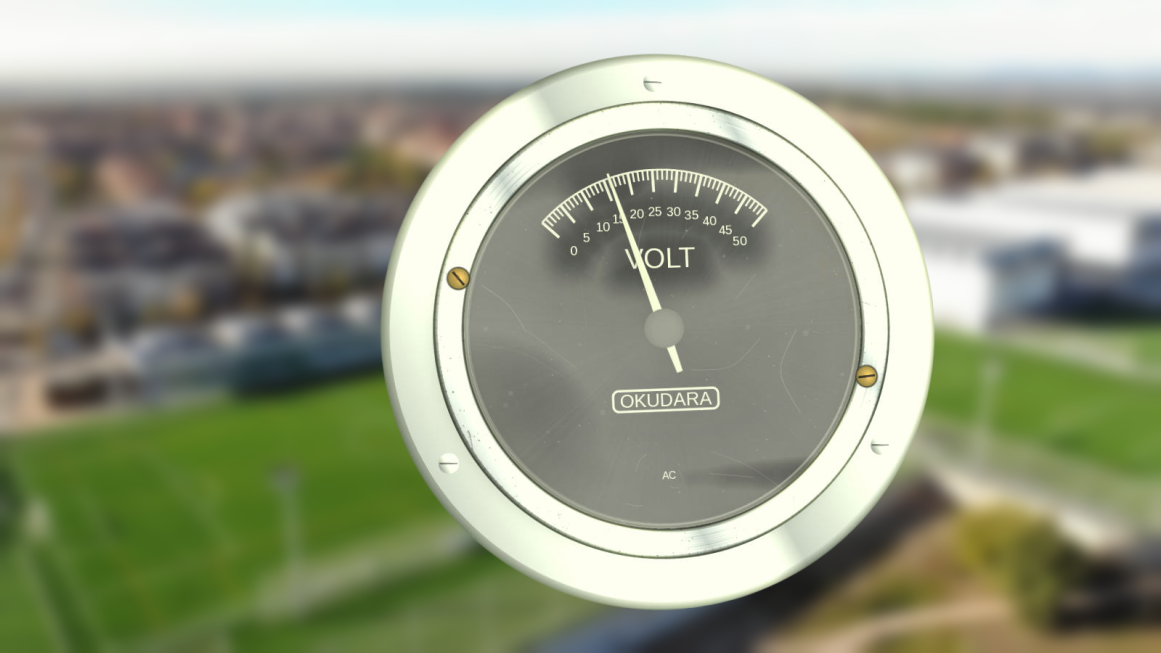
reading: 16 V
